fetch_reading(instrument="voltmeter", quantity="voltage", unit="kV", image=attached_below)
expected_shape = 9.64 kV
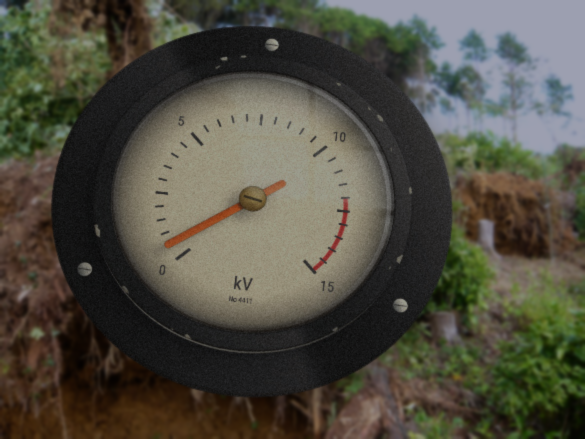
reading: 0.5 kV
